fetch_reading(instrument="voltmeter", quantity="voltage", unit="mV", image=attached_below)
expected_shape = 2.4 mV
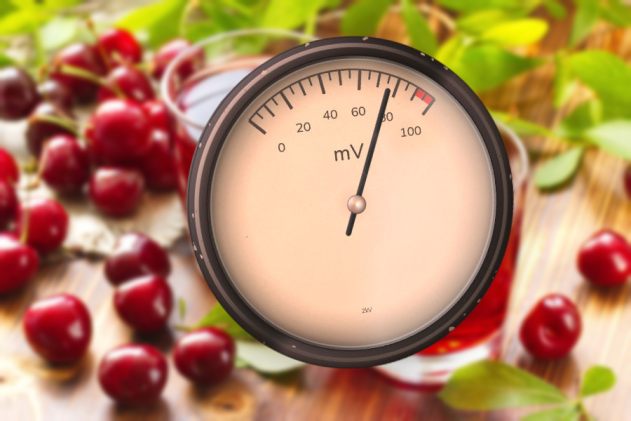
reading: 75 mV
